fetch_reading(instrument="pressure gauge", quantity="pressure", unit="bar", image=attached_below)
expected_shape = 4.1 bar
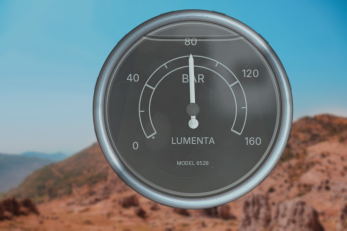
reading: 80 bar
